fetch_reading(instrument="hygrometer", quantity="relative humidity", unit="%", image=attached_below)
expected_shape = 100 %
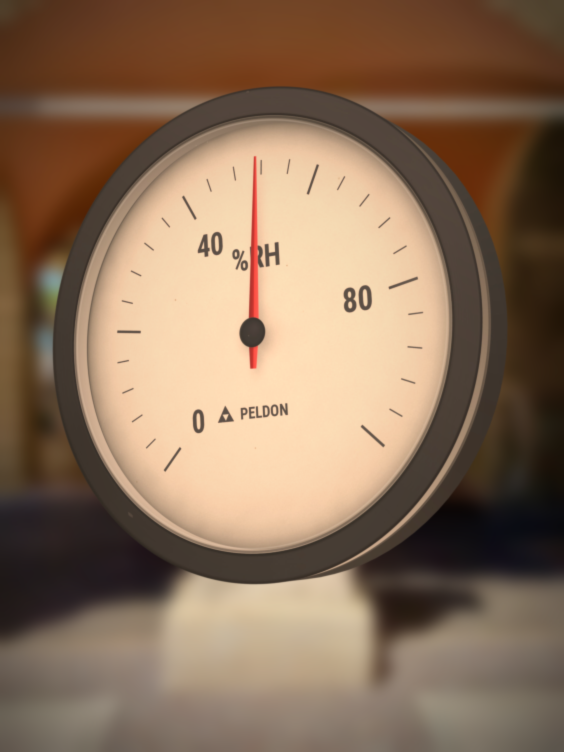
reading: 52 %
